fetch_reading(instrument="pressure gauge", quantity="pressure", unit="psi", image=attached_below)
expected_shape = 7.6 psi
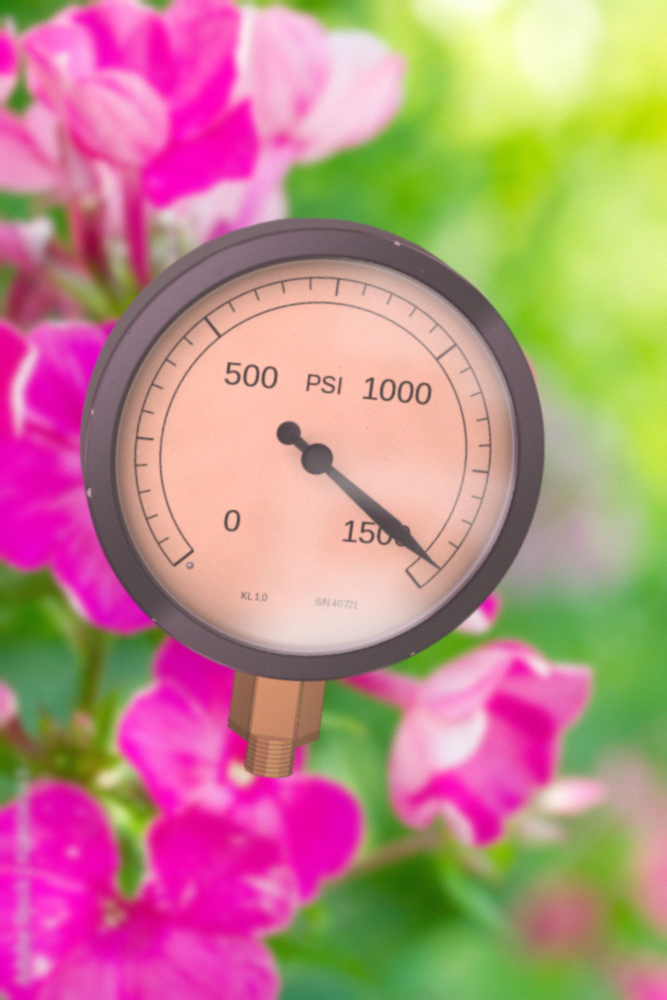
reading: 1450 psi
